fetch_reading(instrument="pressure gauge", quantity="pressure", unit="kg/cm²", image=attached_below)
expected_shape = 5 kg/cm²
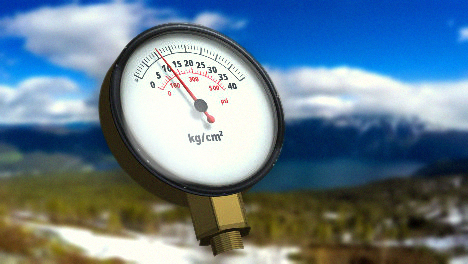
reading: 10 kg/cm²
